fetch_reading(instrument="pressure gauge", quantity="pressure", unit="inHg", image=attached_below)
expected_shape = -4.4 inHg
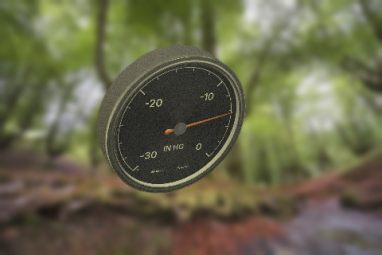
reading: -6 inHg
